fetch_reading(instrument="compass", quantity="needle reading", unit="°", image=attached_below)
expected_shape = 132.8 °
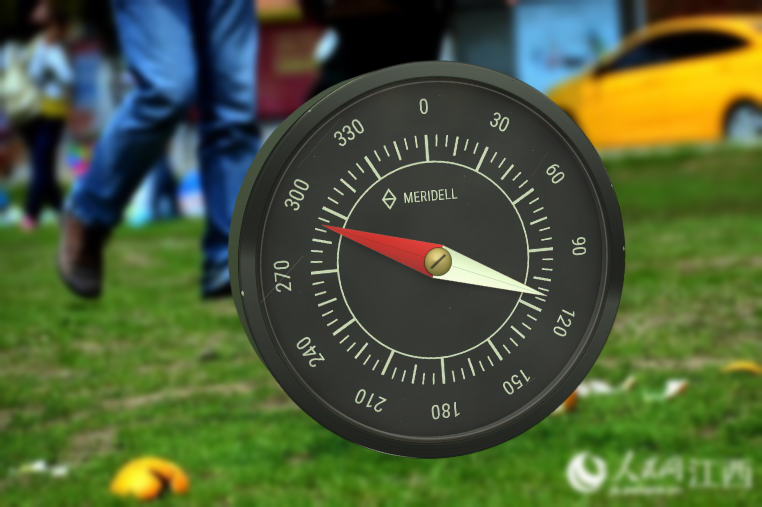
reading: 292.5 °
